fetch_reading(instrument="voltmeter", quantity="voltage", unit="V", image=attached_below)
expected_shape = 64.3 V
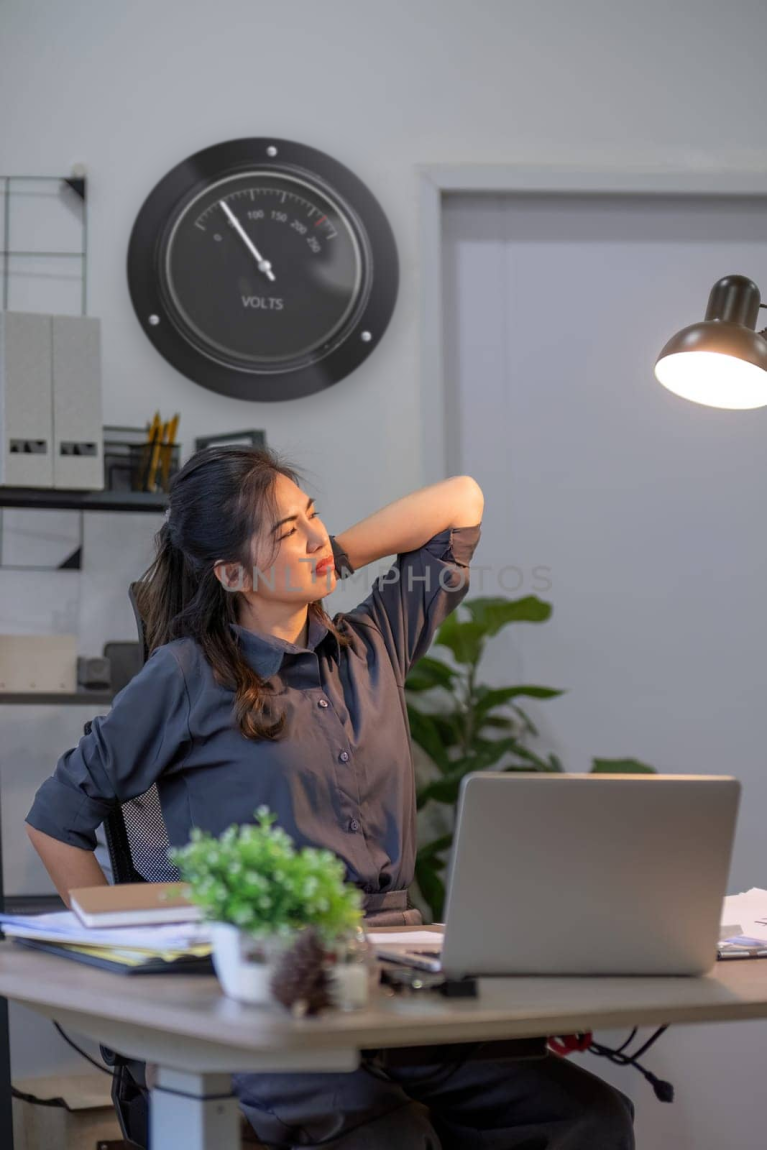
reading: 50 V
